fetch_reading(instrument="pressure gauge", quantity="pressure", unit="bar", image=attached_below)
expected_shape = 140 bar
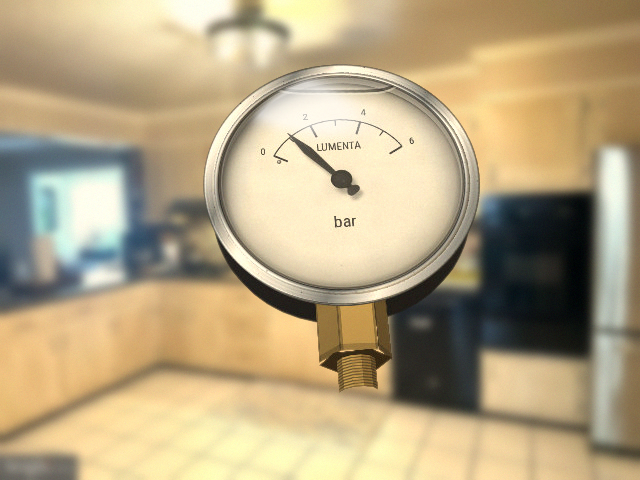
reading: 1 bar
